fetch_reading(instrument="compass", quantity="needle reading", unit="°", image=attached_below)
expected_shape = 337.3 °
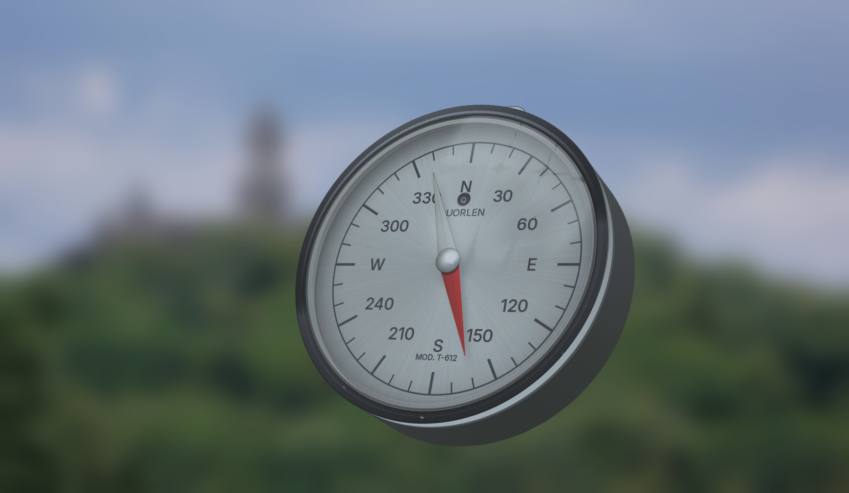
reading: 160 °
